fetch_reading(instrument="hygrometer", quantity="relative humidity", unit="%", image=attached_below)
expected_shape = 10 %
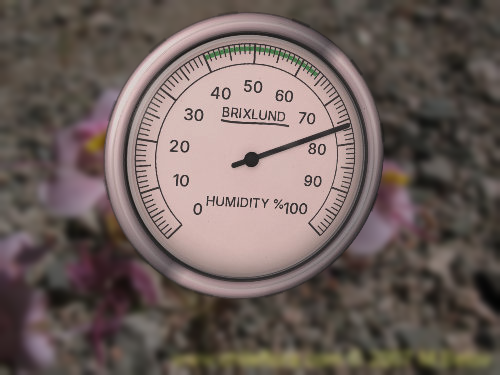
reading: 76 %
